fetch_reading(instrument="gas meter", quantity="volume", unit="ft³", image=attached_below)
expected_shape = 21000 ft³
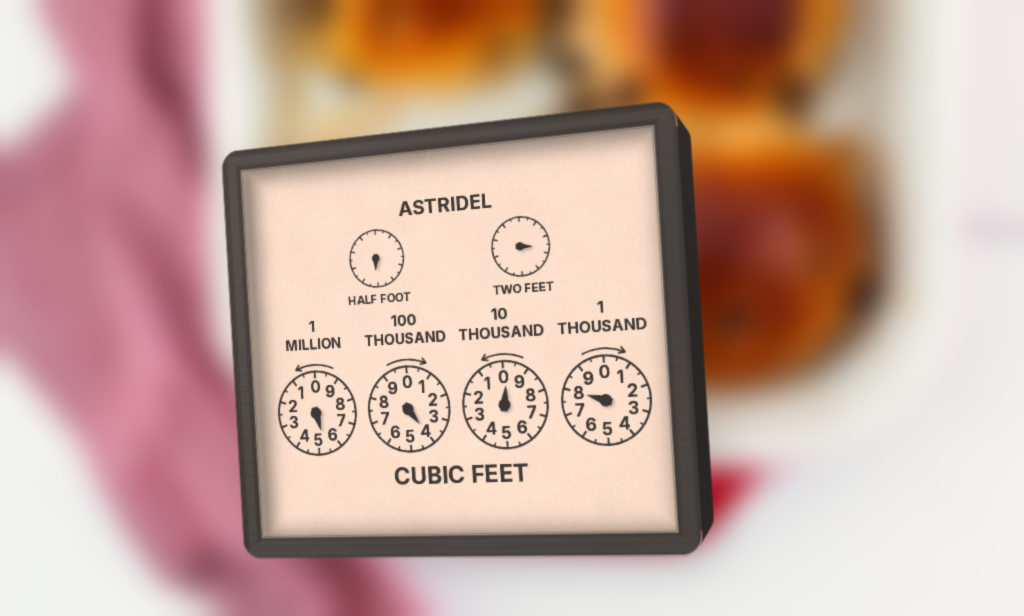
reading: 539800 ft³
